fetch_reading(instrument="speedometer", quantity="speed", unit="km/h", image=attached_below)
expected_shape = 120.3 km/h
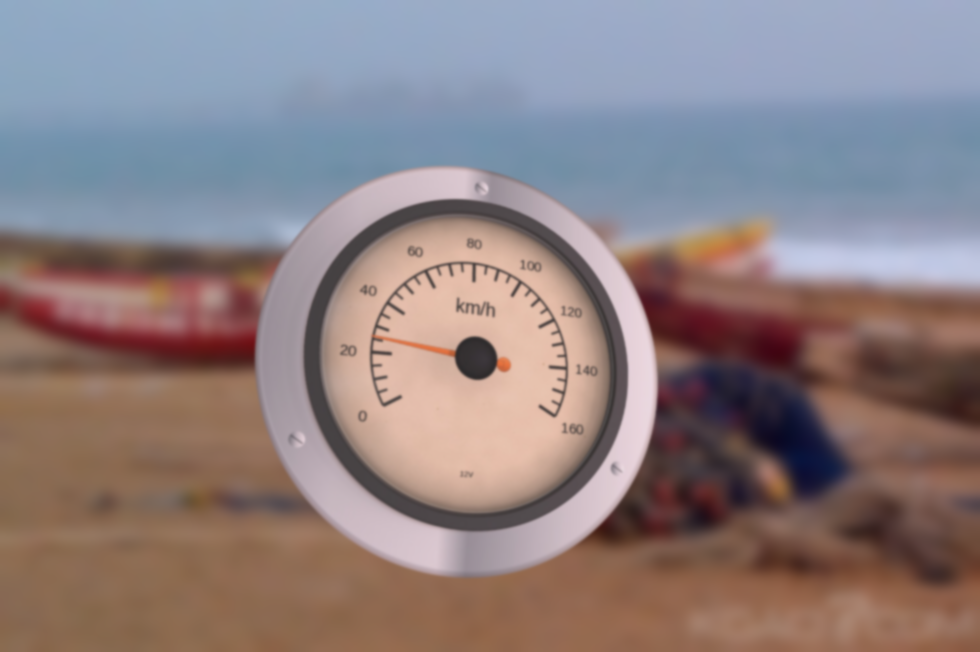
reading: 25 km/h
